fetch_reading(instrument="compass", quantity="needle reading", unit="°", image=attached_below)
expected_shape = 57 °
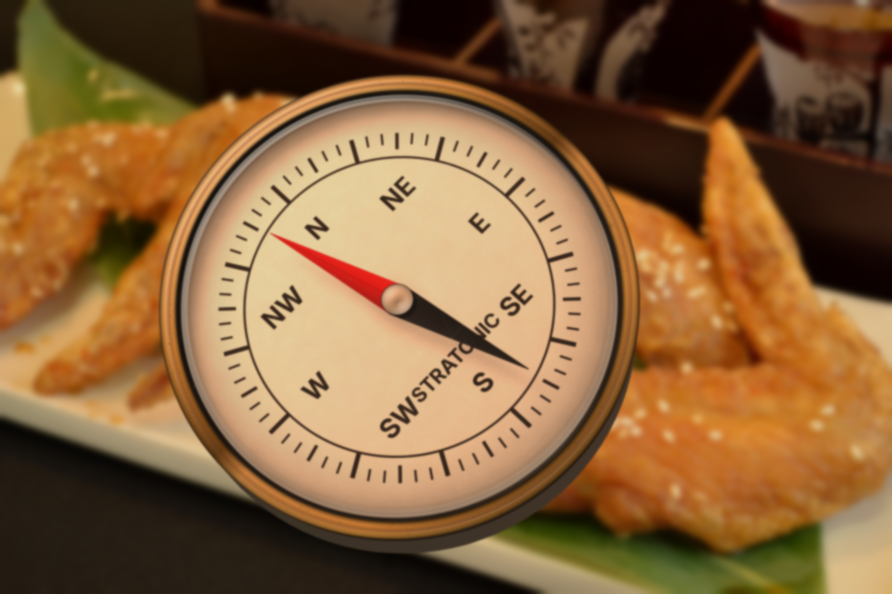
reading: 345 °
